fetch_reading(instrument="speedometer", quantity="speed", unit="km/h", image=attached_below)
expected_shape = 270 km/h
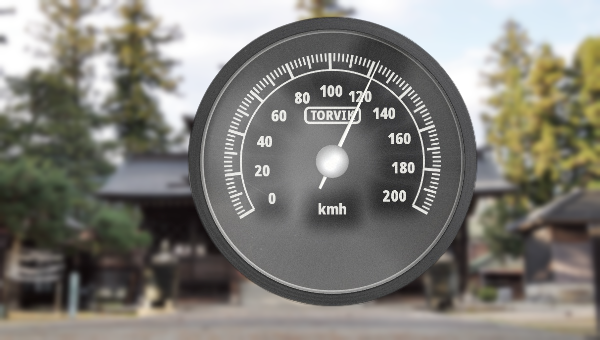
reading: 122 km/h
